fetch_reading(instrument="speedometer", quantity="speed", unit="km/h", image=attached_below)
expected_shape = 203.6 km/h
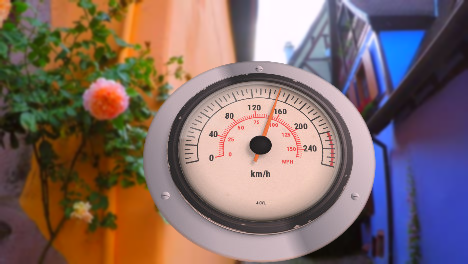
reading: 150 km/h
